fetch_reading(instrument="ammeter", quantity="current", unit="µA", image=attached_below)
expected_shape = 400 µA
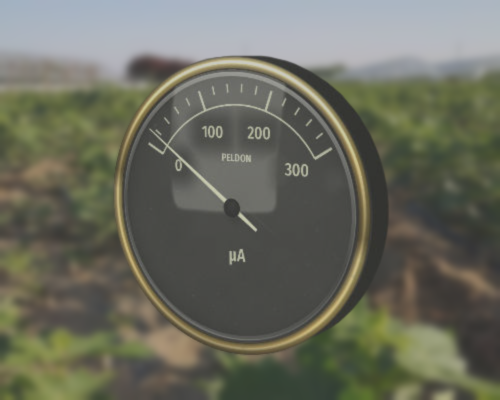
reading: 20 µA
